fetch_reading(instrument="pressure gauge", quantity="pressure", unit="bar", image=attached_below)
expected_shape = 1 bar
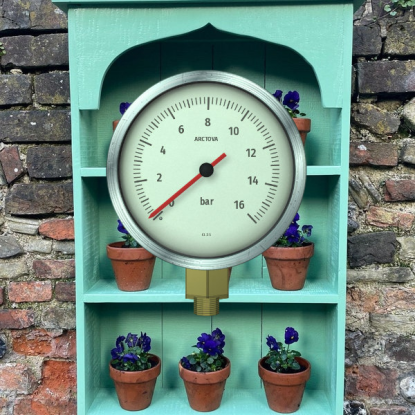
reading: 0.2 bar
